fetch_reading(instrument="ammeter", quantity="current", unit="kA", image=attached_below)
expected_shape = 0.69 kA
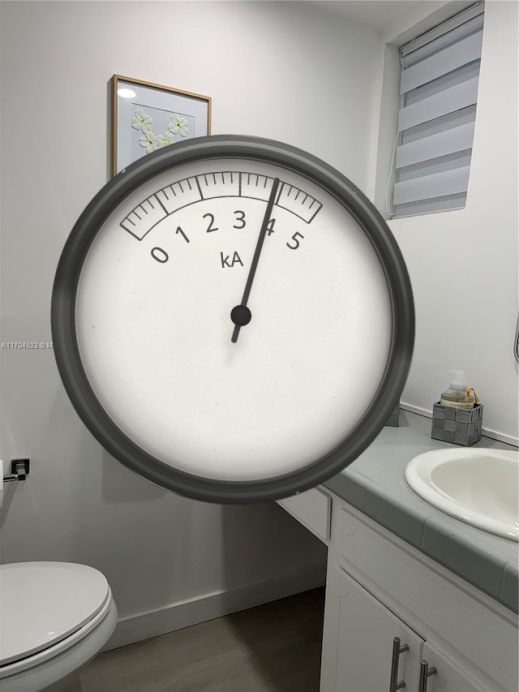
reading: 3.8 kA
